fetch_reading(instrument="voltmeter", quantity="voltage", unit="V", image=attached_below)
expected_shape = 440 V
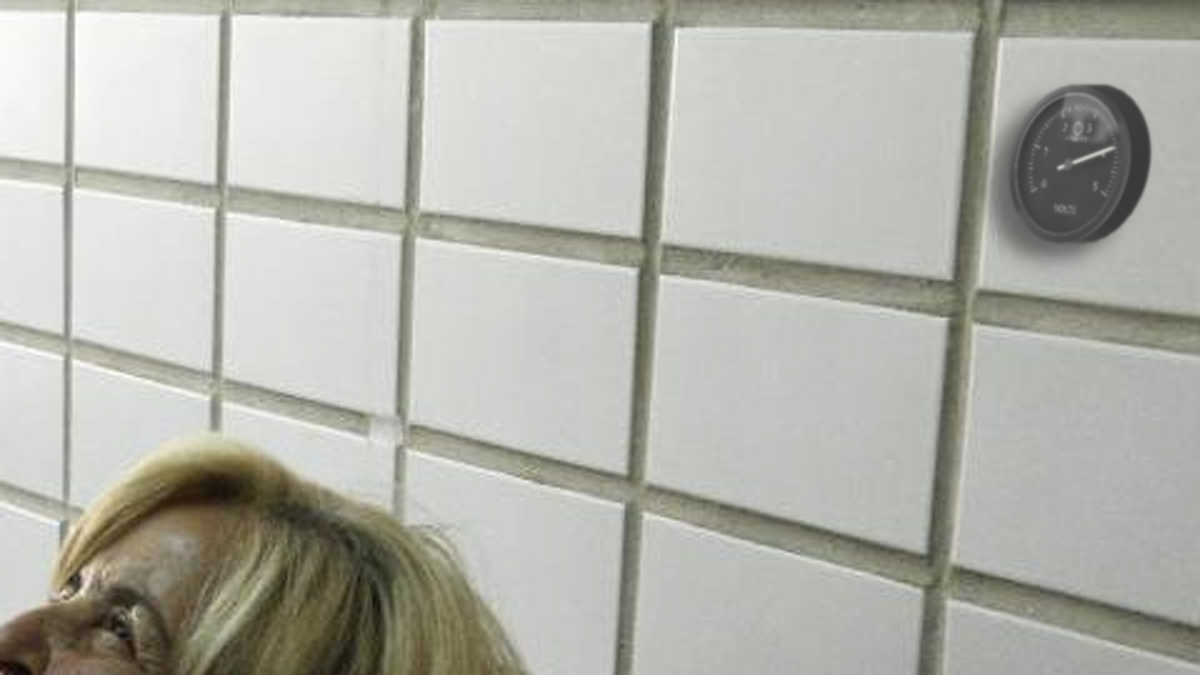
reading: 4 V
